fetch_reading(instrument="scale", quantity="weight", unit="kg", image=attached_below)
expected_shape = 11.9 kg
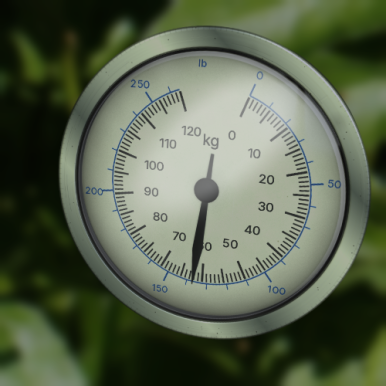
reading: 62 kg
